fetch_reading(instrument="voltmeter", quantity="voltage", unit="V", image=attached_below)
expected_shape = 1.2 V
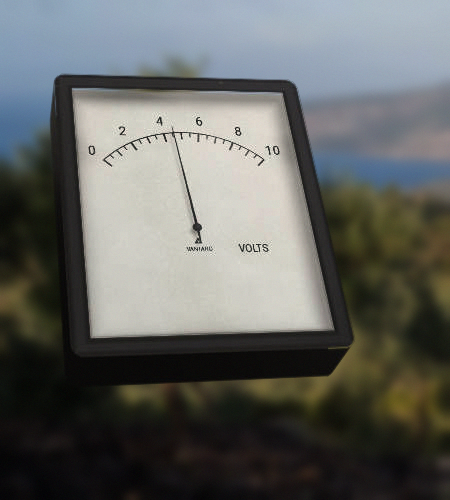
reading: 4.5 V
